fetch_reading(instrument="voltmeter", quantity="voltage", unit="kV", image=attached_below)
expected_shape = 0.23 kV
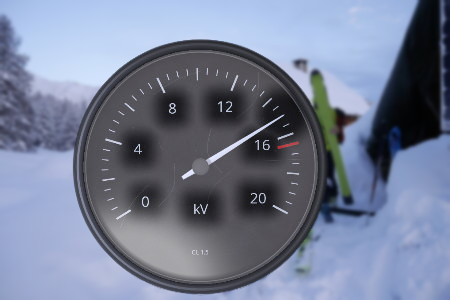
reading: 15 kV
